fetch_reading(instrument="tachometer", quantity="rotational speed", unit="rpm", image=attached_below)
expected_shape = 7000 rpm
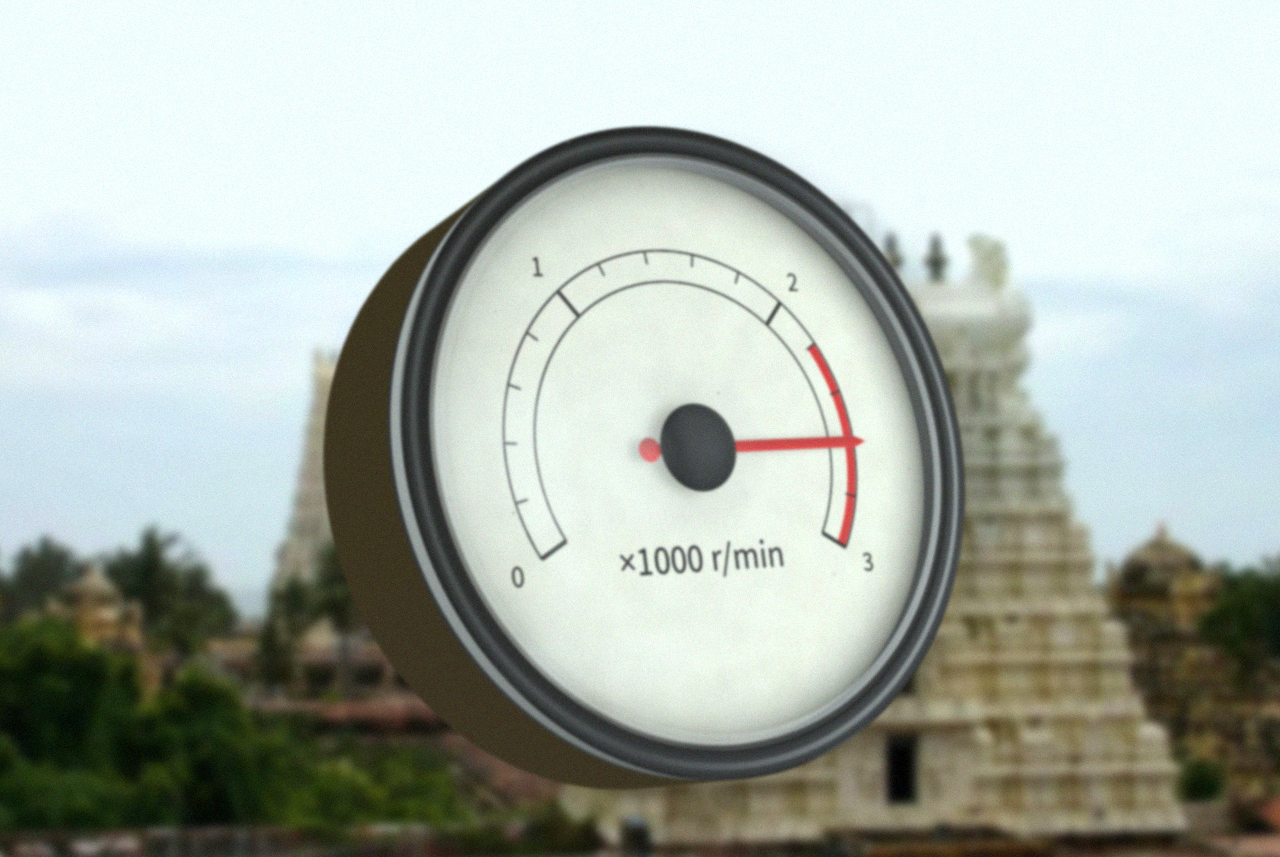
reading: 2600 rpm
